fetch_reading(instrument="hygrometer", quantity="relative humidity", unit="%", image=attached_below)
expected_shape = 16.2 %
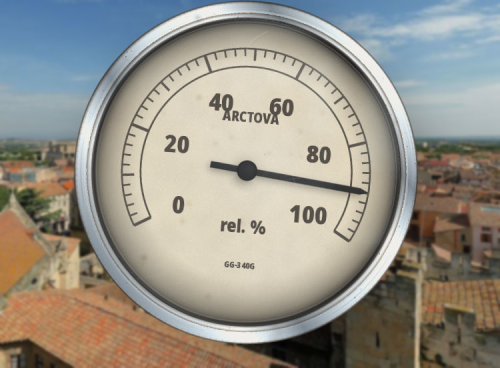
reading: 90 %
